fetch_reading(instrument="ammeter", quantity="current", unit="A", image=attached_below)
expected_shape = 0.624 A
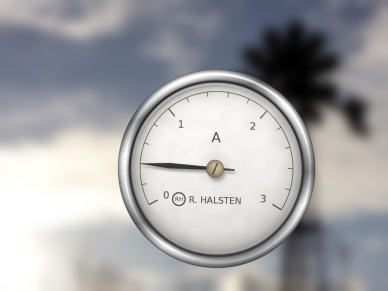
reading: 0.4 A
